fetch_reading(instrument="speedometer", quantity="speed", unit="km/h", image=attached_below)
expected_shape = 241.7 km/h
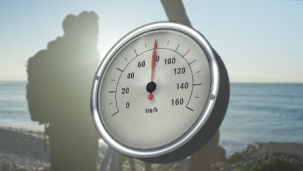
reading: 80 km/h
